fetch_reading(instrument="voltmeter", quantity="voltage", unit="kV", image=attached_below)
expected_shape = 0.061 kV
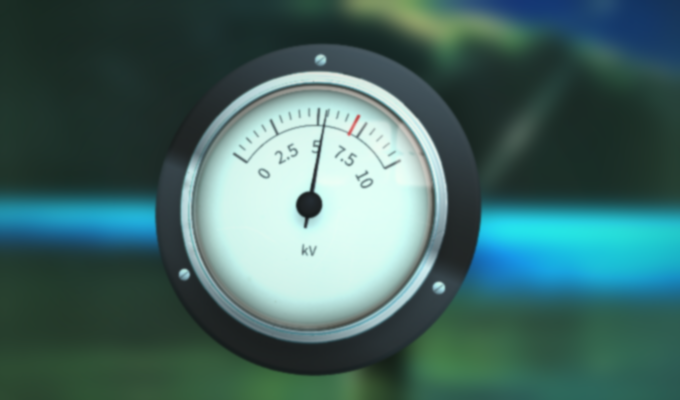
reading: 5.5 kV
